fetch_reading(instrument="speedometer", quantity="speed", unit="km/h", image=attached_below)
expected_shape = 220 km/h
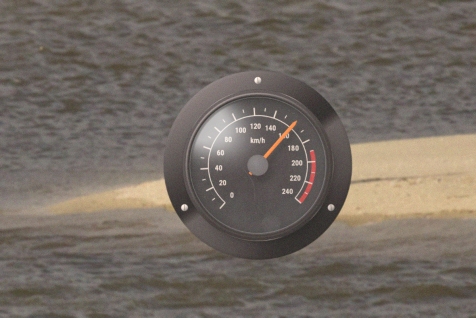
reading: 160 km/h
